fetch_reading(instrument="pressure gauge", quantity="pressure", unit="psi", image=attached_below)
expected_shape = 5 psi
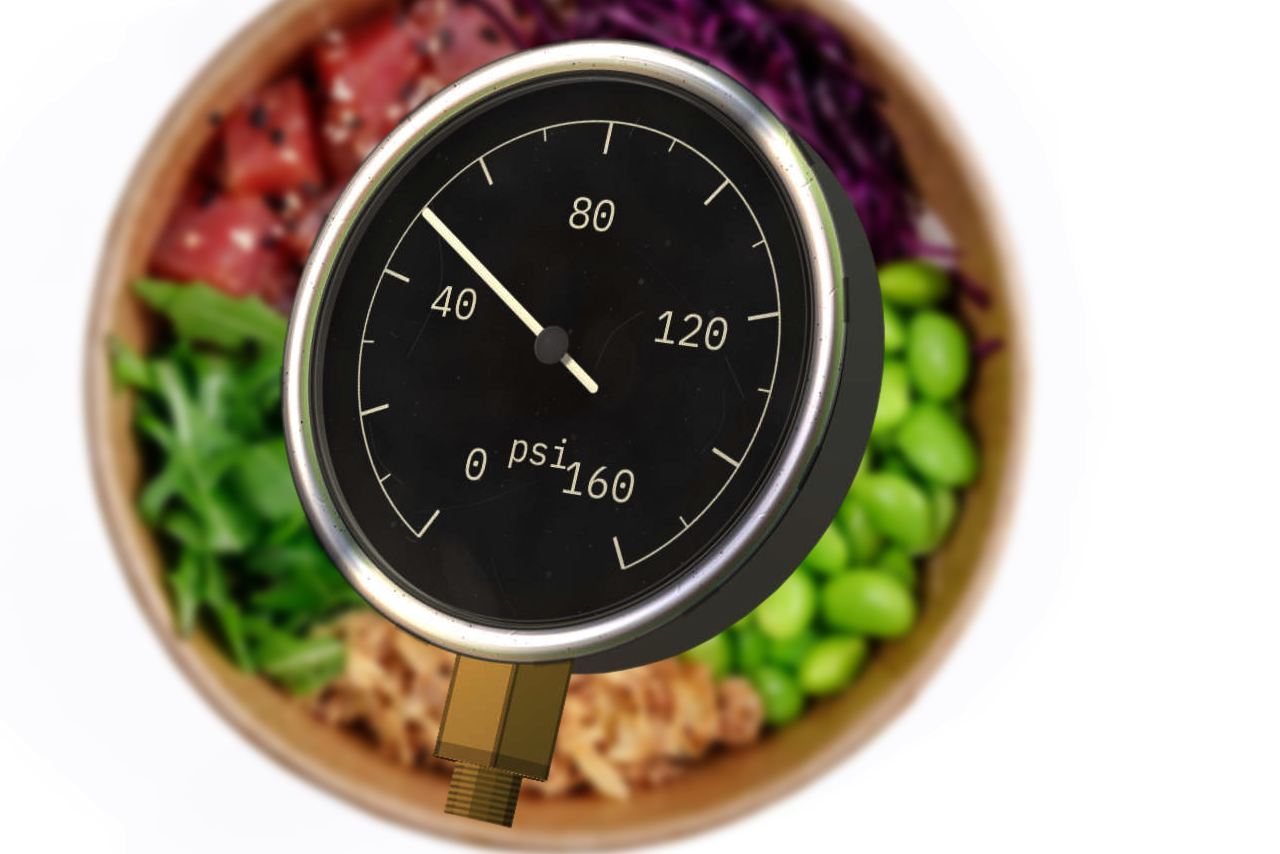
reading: 50 psi
